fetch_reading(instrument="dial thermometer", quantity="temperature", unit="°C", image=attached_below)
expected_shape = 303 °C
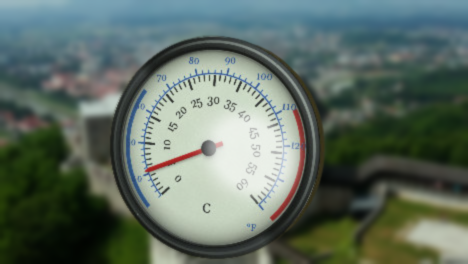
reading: 5 °C
